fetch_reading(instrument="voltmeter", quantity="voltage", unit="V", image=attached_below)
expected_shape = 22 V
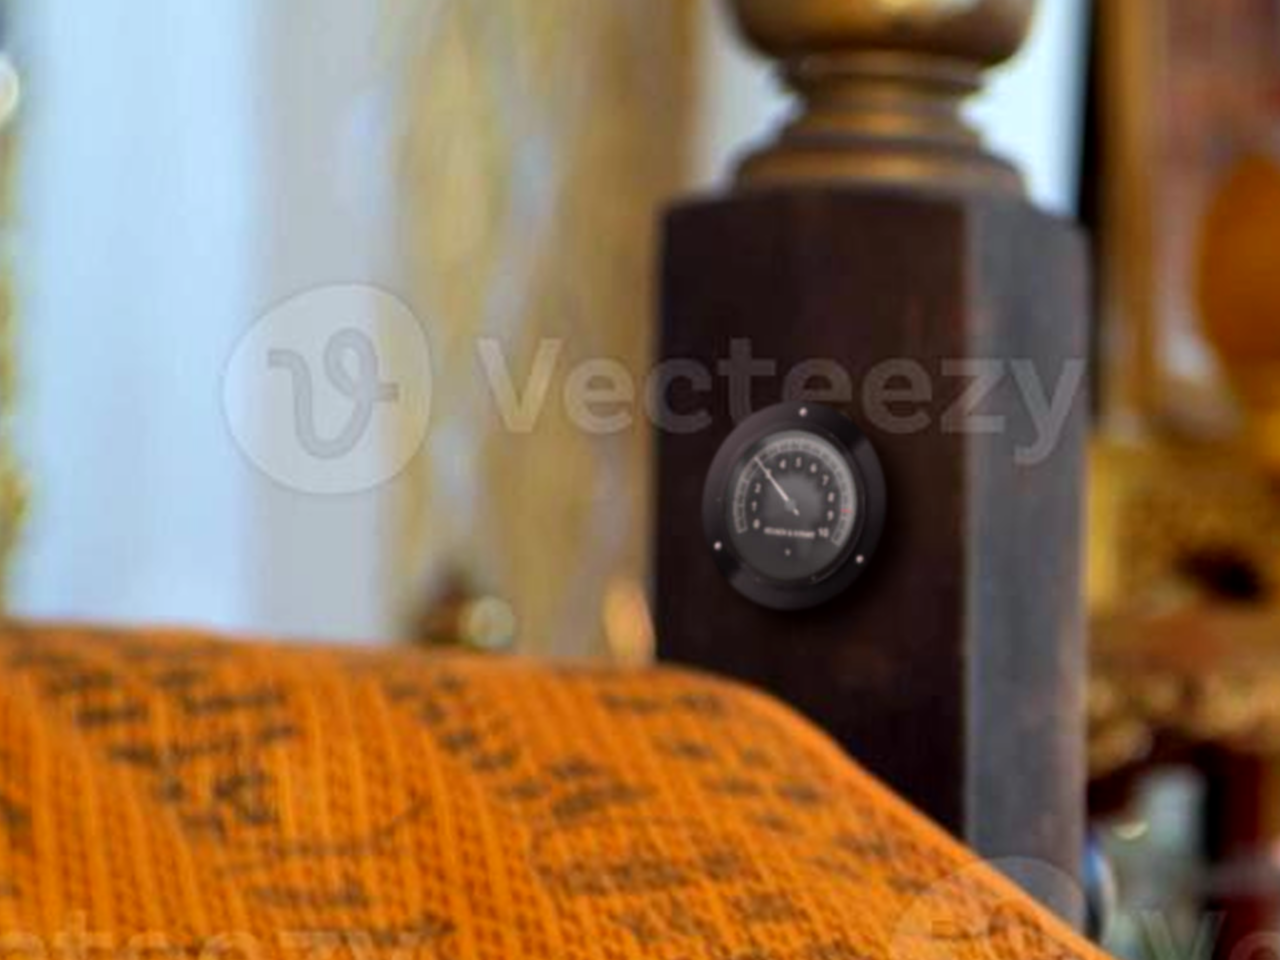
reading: 3 V
